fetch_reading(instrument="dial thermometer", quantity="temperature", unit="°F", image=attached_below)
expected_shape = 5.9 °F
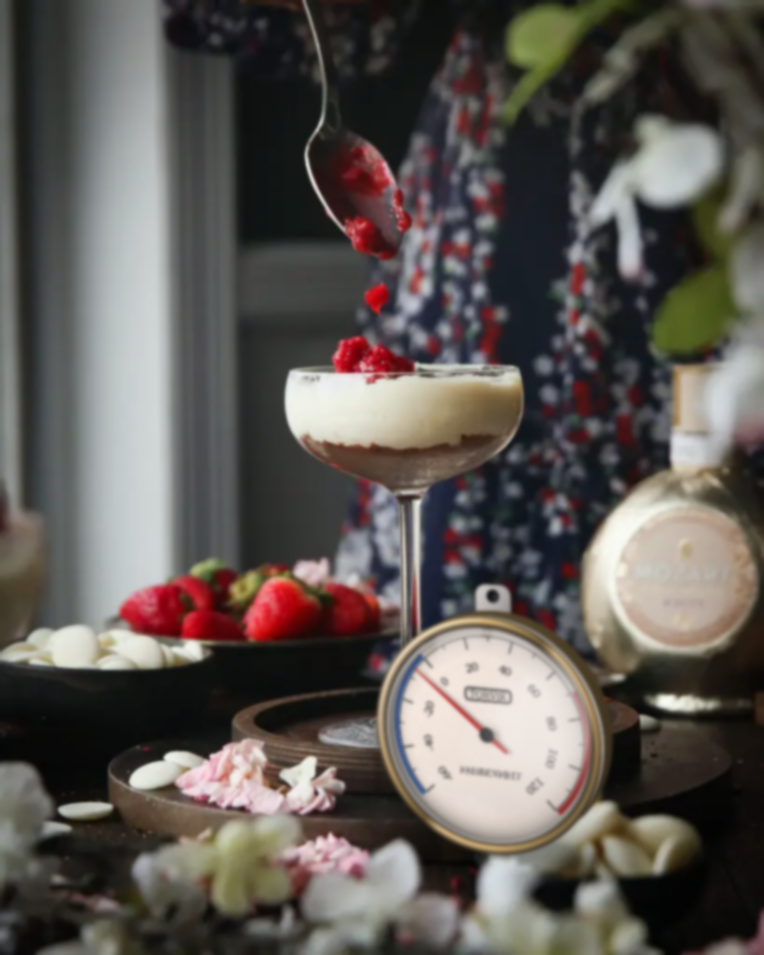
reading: -5 °F
